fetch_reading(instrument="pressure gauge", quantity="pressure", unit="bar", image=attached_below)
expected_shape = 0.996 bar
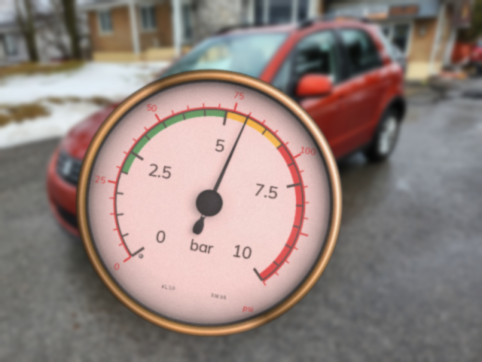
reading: 5.5 bar
